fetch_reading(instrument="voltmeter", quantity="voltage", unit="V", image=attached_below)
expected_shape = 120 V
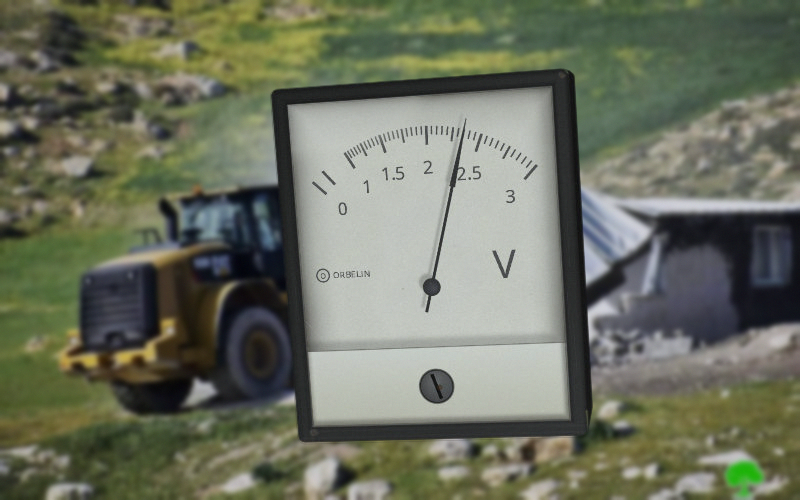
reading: 2.35 V
